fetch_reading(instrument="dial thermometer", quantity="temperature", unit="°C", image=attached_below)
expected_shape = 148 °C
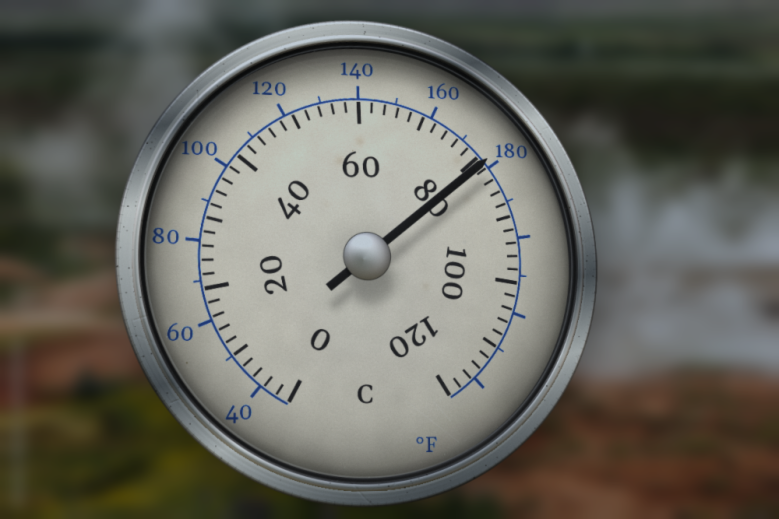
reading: 81 °C
